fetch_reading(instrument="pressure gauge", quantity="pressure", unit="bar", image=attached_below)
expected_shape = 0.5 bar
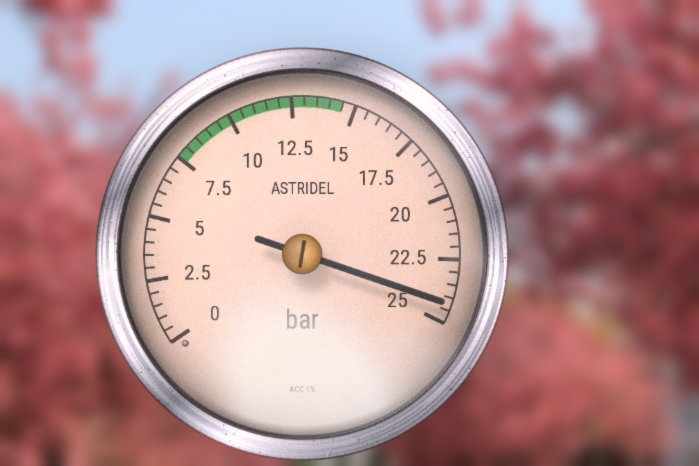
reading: 24.25 bar
